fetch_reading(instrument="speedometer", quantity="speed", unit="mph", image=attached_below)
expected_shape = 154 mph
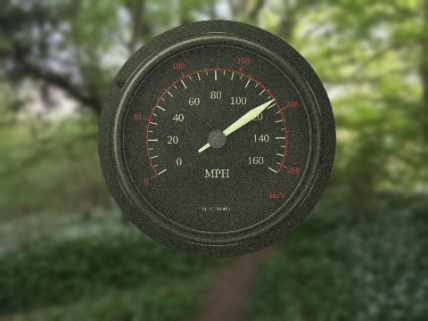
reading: 117.5 mph
